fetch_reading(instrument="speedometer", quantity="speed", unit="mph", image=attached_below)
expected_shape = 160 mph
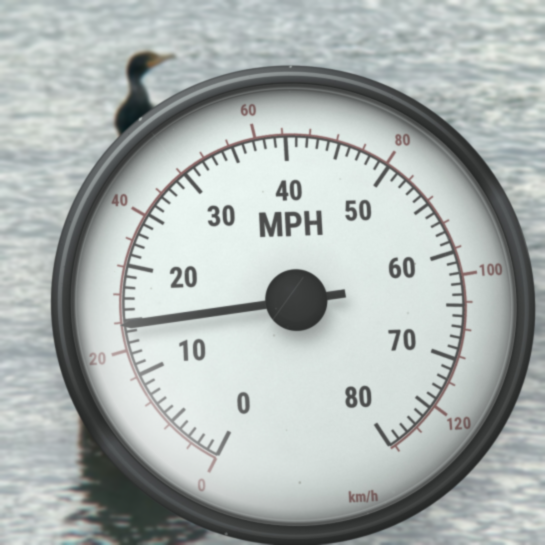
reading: 14.5 mph
